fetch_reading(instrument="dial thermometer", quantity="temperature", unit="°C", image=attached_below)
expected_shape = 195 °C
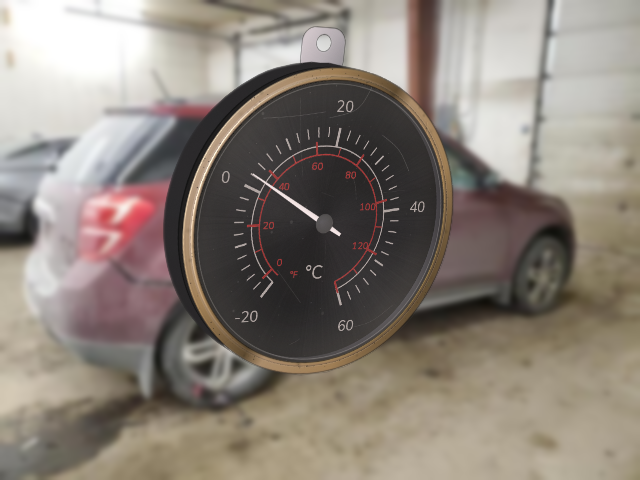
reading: 2 °C
